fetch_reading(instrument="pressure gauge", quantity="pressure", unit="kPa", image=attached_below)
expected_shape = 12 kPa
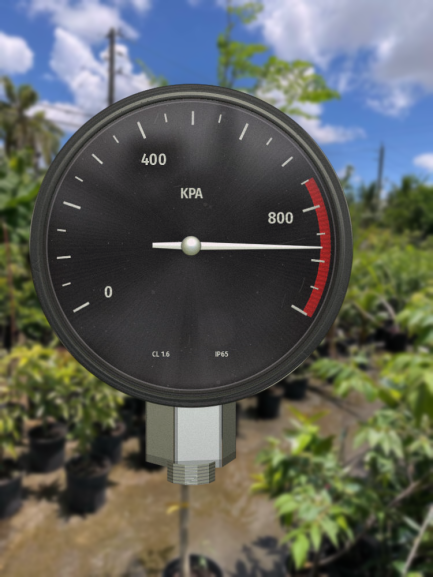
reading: 875 kPa
